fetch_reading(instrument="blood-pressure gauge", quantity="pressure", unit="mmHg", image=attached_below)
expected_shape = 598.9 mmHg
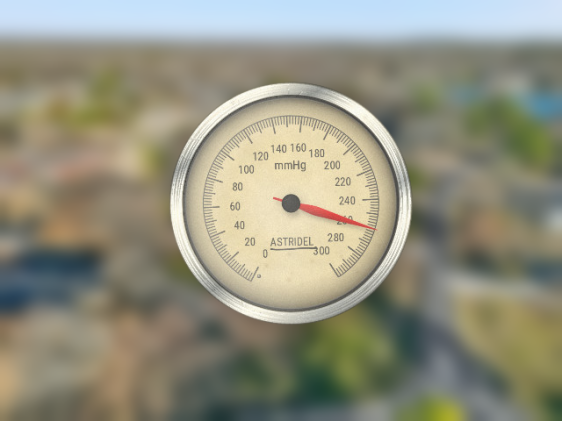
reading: 260 mmHg
